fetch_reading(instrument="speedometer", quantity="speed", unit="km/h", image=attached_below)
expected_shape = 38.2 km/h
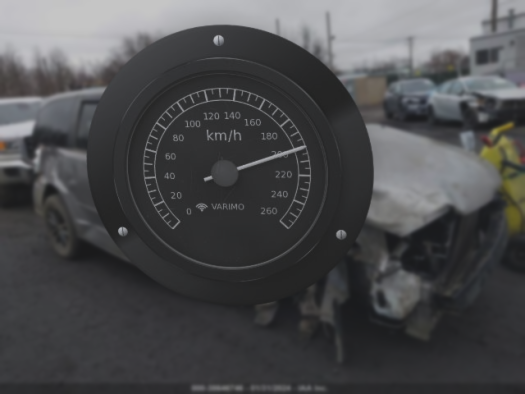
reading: 200 km/h
